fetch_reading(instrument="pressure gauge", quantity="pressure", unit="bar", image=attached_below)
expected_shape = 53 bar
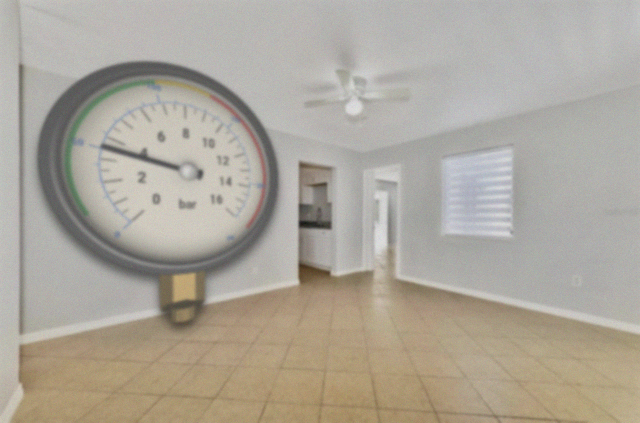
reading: 3.5 bar
